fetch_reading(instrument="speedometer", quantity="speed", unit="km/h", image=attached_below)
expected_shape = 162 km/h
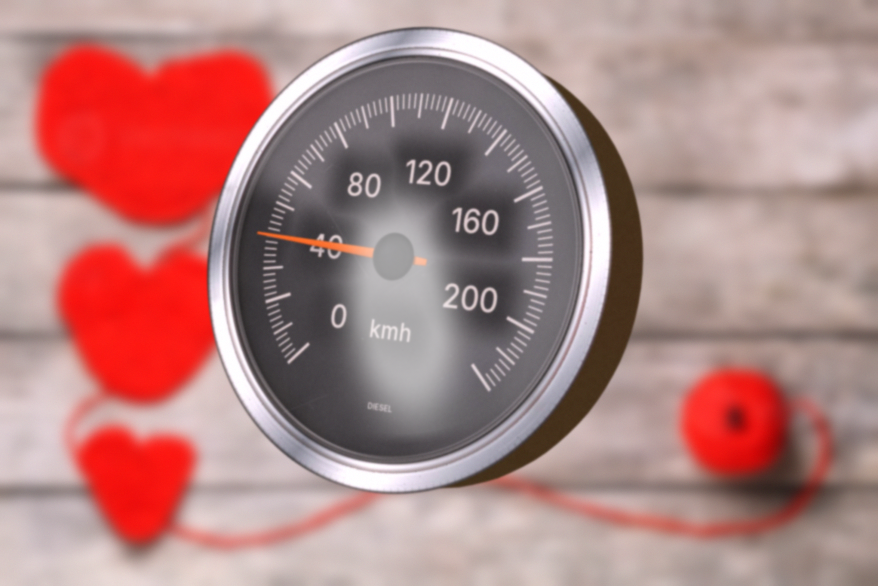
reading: 40 km/h
